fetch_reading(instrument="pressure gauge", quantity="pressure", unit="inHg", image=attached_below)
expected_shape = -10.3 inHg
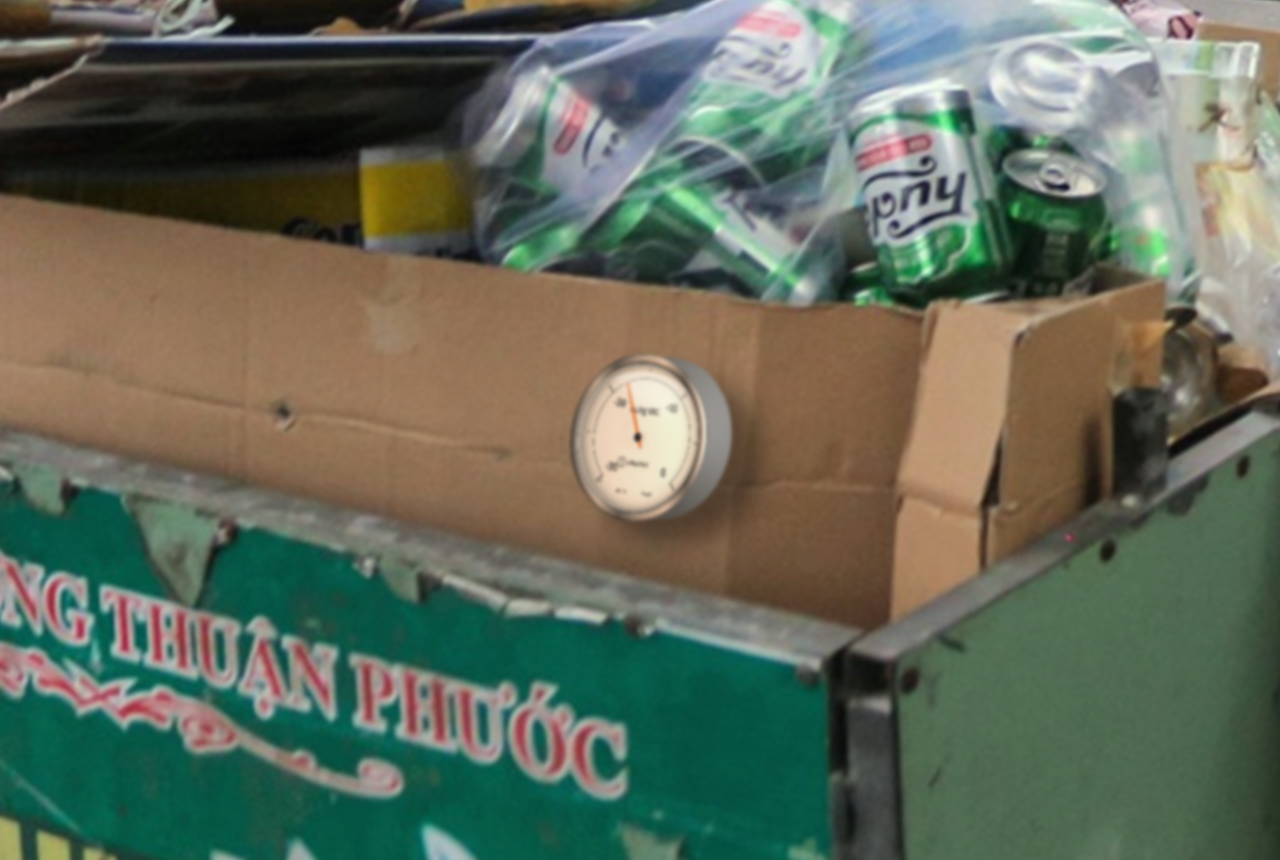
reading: -17.5 inHg
